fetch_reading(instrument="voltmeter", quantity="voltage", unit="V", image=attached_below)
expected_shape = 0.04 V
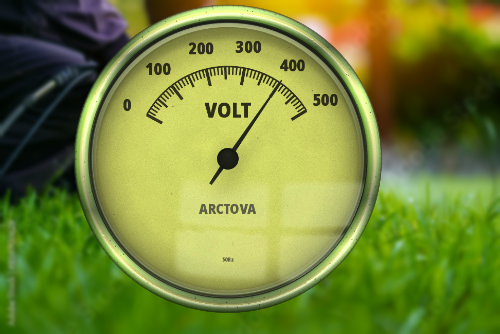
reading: 400 V
